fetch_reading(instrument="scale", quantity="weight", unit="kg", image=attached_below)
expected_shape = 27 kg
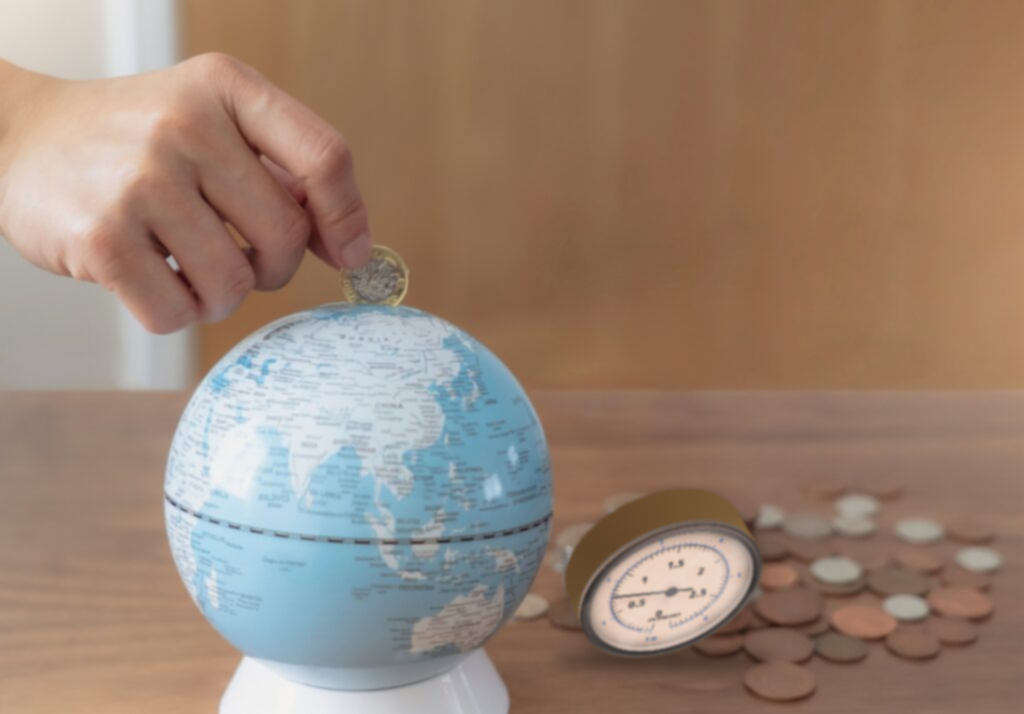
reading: 0.75 kg
